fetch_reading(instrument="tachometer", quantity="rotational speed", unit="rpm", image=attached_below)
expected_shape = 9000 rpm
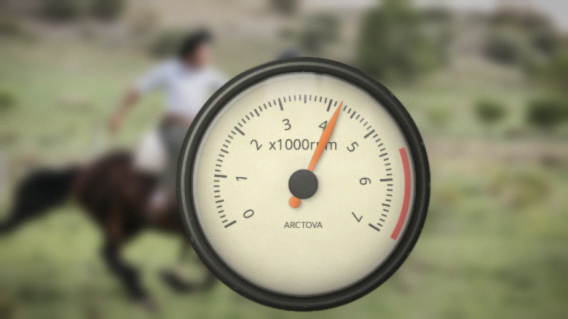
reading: 4200 rpm
